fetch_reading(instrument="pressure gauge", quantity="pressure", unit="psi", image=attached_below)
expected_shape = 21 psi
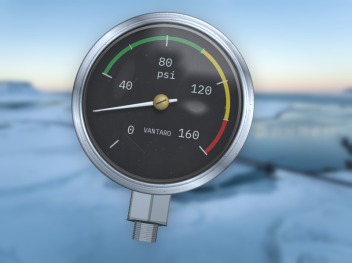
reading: 20 psi
